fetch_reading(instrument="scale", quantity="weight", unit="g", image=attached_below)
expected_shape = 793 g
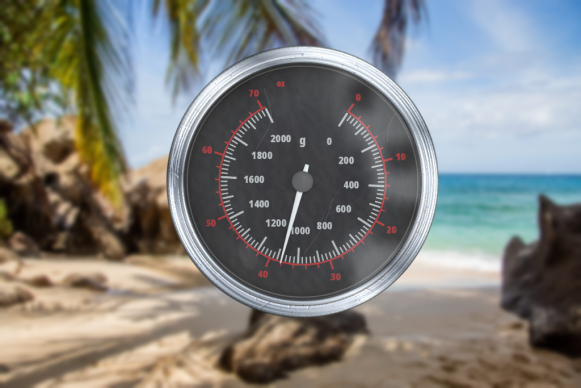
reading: 1080 g
